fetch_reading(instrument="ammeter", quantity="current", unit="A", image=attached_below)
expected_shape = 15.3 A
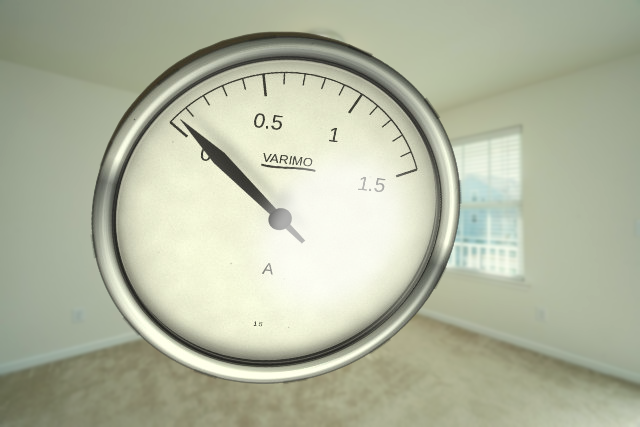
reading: 0.05 A
